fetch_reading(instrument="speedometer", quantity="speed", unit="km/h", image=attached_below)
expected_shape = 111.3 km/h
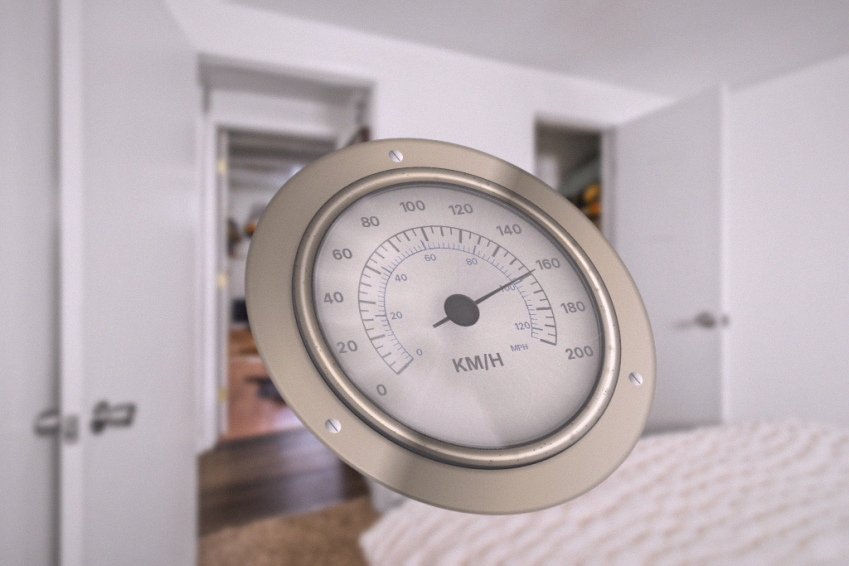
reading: 160 km/h
